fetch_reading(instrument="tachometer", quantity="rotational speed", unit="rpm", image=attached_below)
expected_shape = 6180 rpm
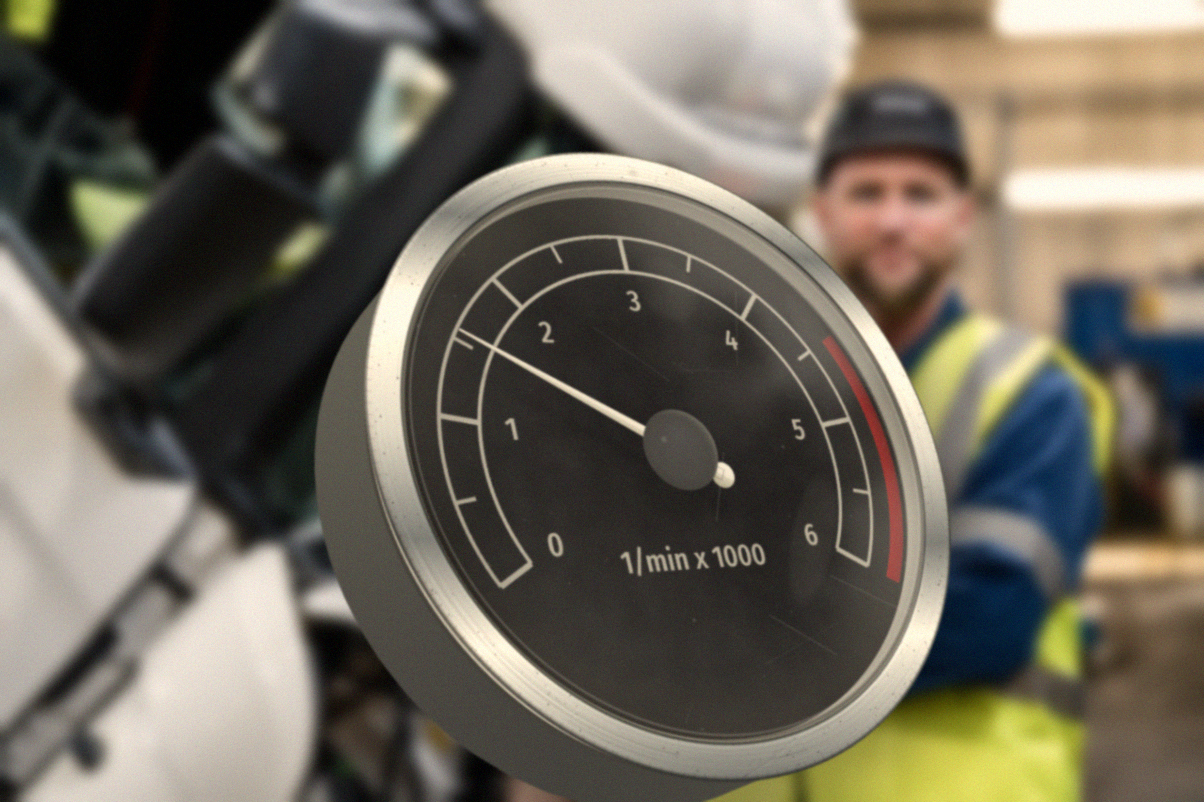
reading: 1500 rpm
